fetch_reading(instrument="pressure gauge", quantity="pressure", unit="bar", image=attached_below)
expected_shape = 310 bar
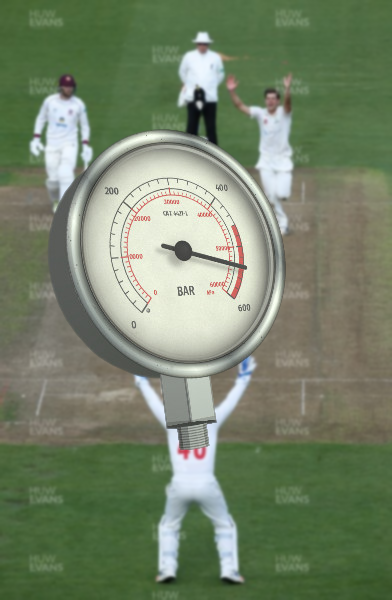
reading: 540 bar
